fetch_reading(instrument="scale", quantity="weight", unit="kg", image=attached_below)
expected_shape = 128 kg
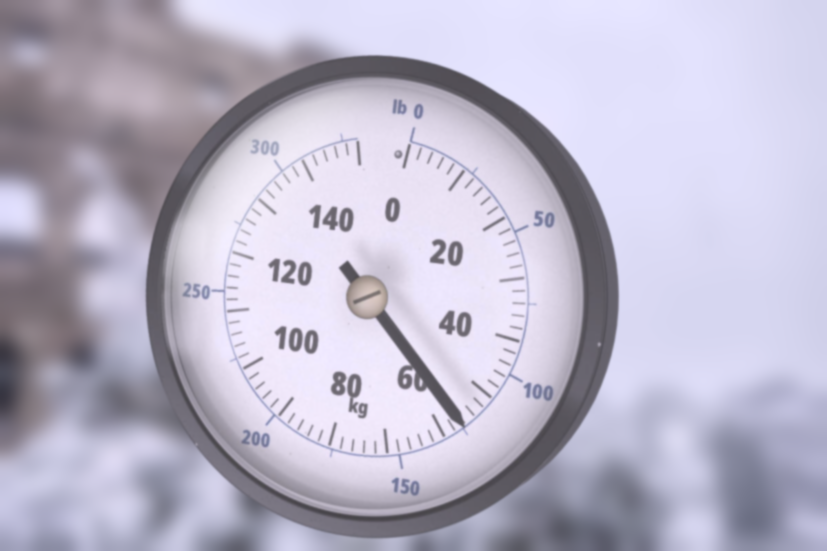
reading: 56 kg
